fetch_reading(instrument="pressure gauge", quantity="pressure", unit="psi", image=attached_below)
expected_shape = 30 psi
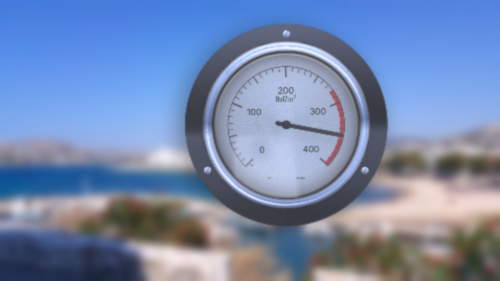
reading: 350 psi
